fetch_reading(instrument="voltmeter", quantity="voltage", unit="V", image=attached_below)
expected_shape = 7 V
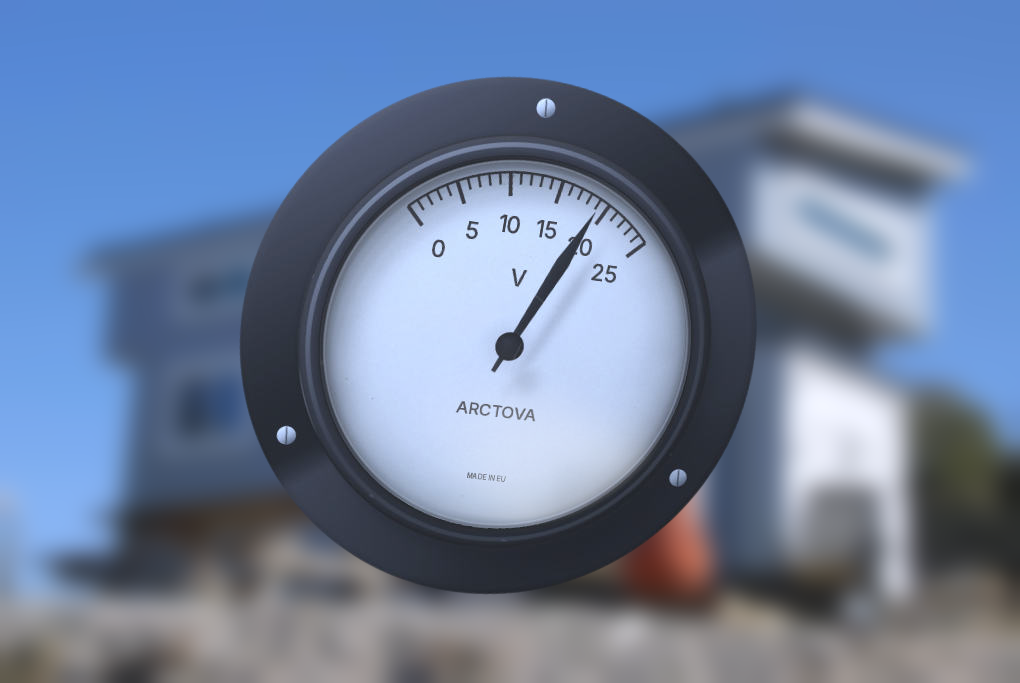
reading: 19 V
